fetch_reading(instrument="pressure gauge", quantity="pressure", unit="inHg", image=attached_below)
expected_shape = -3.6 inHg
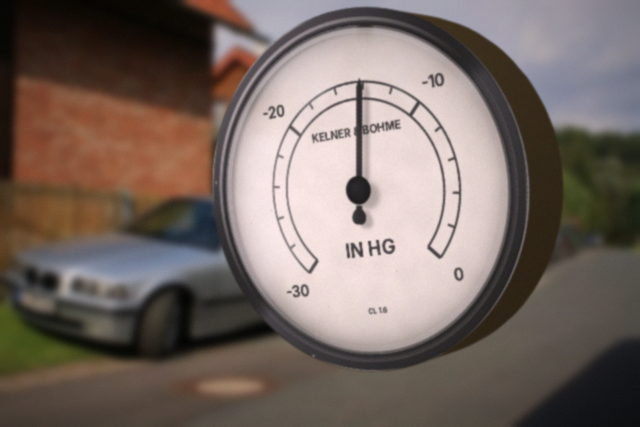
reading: -14 inHg
